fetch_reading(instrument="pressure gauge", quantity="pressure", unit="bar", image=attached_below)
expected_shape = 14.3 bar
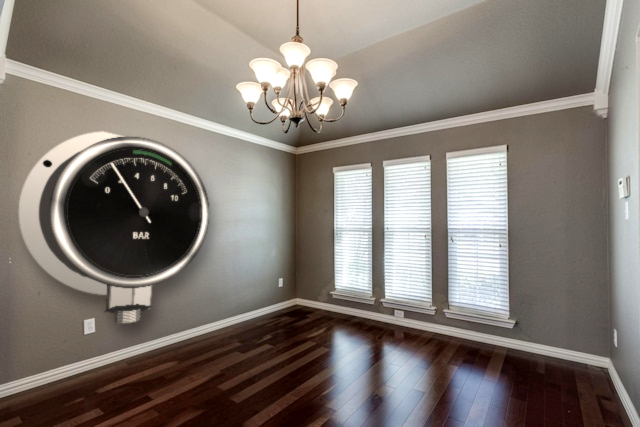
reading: 2 bar
